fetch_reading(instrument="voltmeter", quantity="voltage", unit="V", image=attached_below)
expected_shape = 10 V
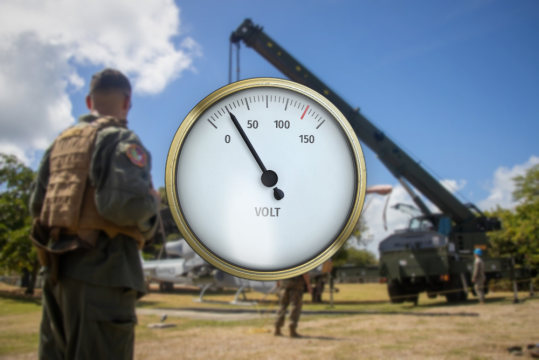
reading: 25 V
